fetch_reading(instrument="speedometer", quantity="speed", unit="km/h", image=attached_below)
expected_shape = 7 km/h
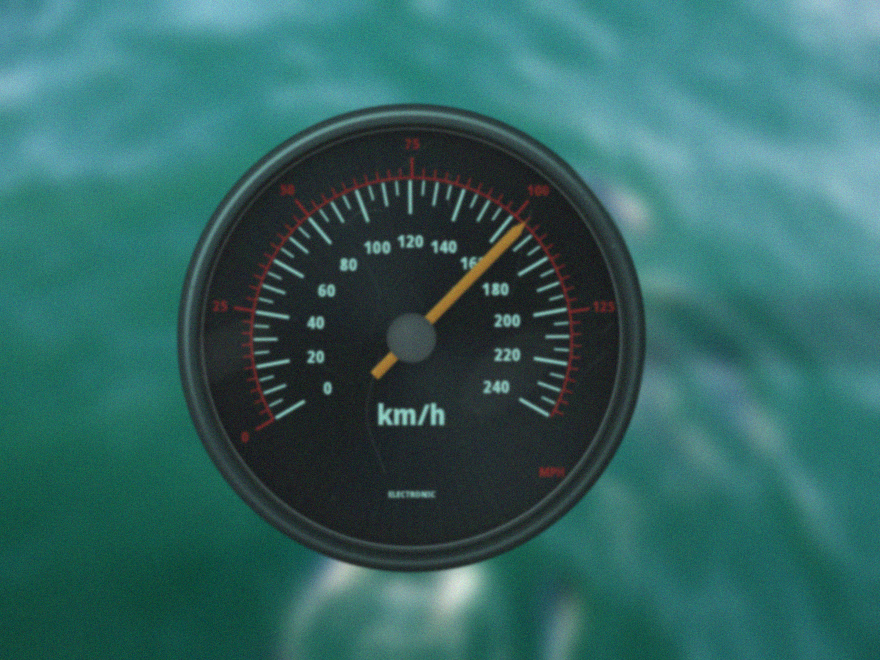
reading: 165 km/h
